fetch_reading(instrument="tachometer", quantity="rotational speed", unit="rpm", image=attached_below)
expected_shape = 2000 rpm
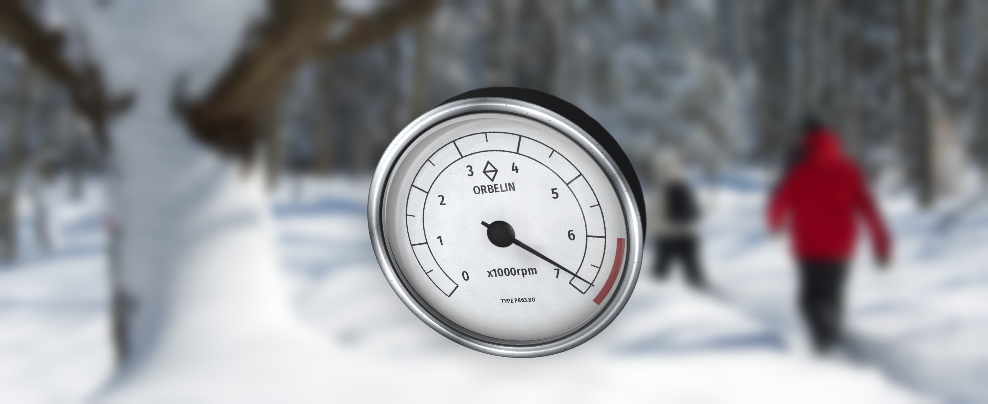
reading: 6750 rpm
